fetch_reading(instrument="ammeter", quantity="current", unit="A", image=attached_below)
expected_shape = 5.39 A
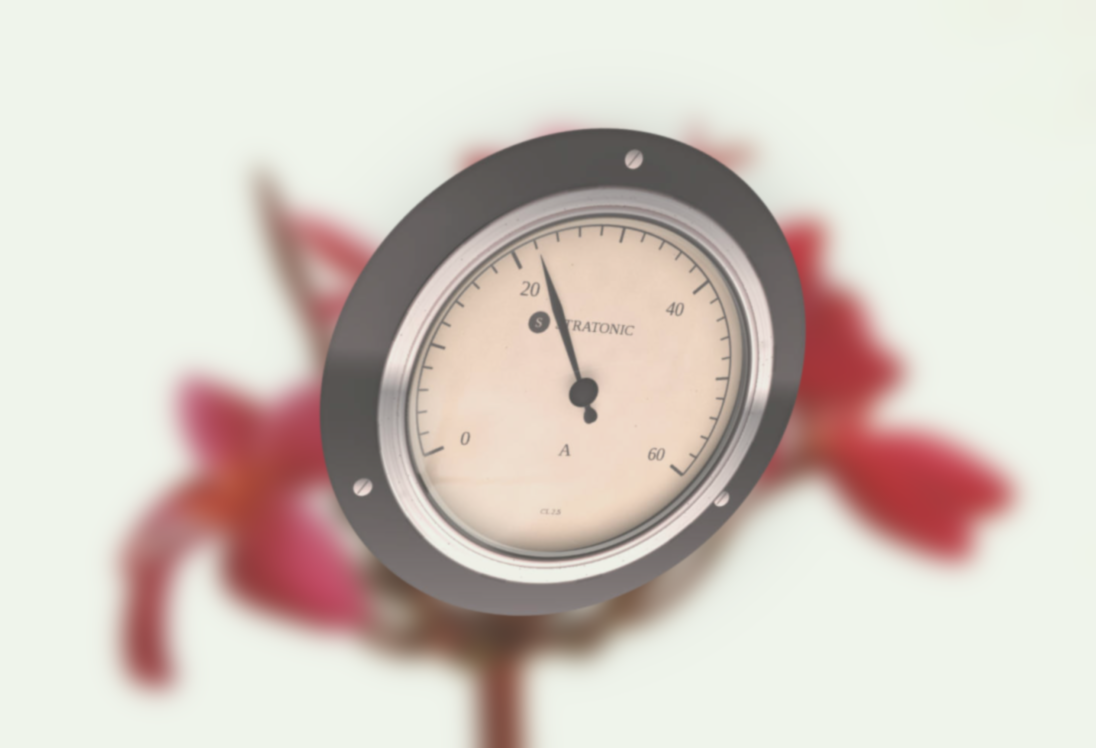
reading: 22 A
